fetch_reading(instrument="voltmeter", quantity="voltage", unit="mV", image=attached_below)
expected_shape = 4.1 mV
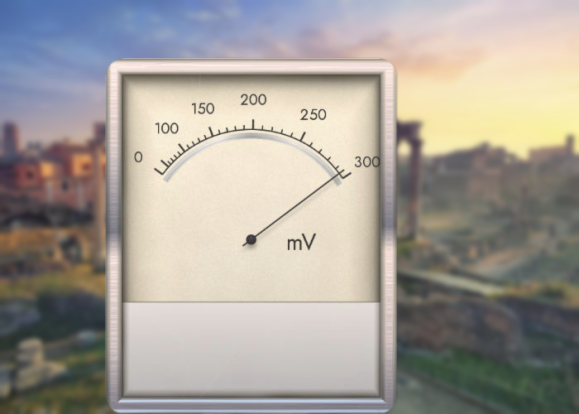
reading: 295 mV
